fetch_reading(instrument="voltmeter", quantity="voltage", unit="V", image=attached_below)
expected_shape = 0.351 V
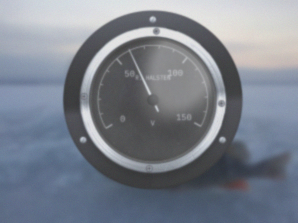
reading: 60 V
